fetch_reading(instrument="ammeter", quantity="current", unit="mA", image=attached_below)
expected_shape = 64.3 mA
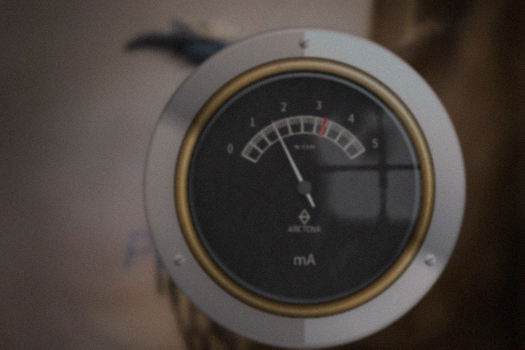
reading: 1.5 mA
